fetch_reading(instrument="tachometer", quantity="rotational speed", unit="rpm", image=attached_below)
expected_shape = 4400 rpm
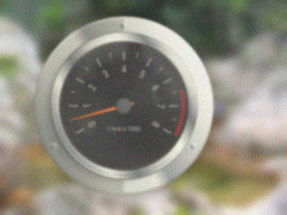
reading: 500 rpm
